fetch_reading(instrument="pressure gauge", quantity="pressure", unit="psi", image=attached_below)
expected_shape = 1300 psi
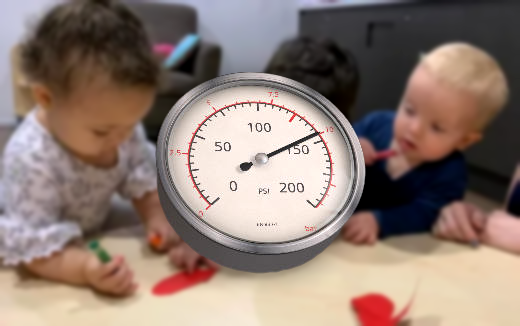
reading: 145 psi
